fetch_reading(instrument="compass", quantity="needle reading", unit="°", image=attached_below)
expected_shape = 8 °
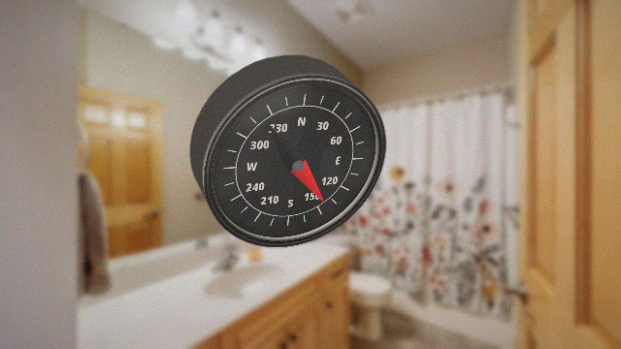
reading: 142.5 °
